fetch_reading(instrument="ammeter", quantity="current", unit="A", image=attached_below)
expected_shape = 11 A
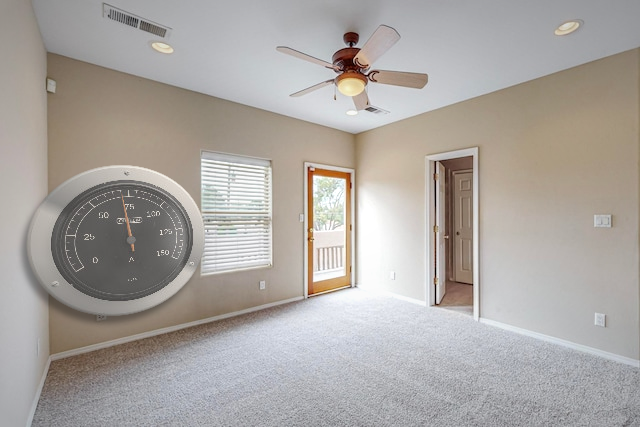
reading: 70 A
